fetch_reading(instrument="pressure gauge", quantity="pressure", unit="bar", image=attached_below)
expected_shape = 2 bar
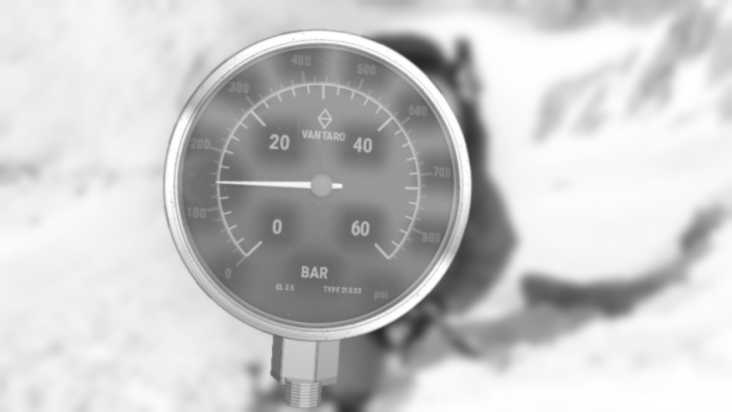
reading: 10 bar
